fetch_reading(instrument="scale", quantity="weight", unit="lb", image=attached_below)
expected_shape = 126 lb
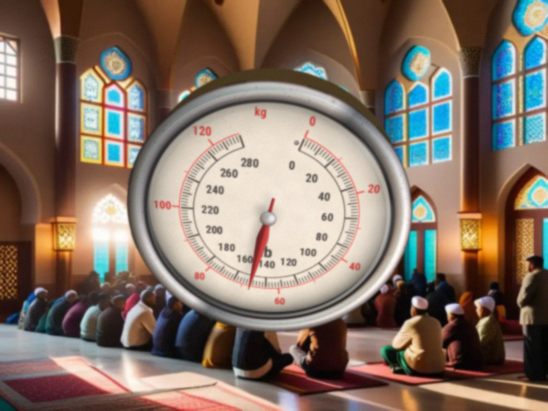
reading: 150 lb
